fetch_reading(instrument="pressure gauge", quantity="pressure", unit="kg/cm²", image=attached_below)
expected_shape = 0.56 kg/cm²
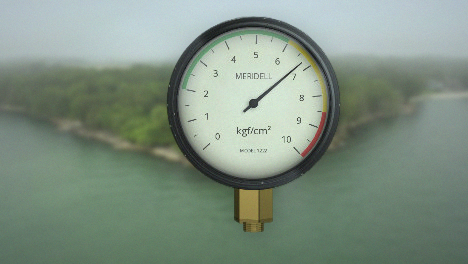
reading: 6.75 kg/cm²
